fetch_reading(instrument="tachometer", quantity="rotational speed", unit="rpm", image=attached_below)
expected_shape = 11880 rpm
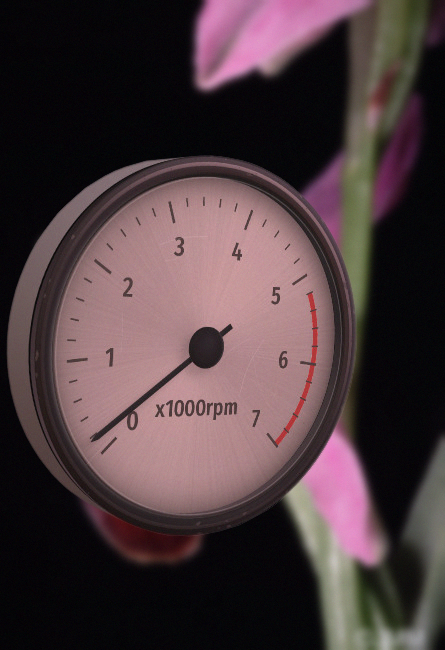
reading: 200 rpm
